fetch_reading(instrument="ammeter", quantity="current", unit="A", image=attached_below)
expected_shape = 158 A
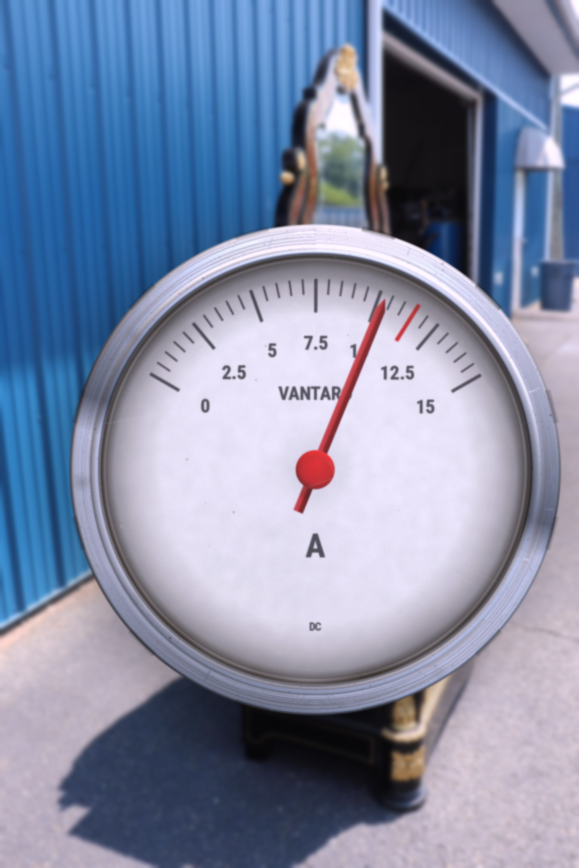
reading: 10.25 A
